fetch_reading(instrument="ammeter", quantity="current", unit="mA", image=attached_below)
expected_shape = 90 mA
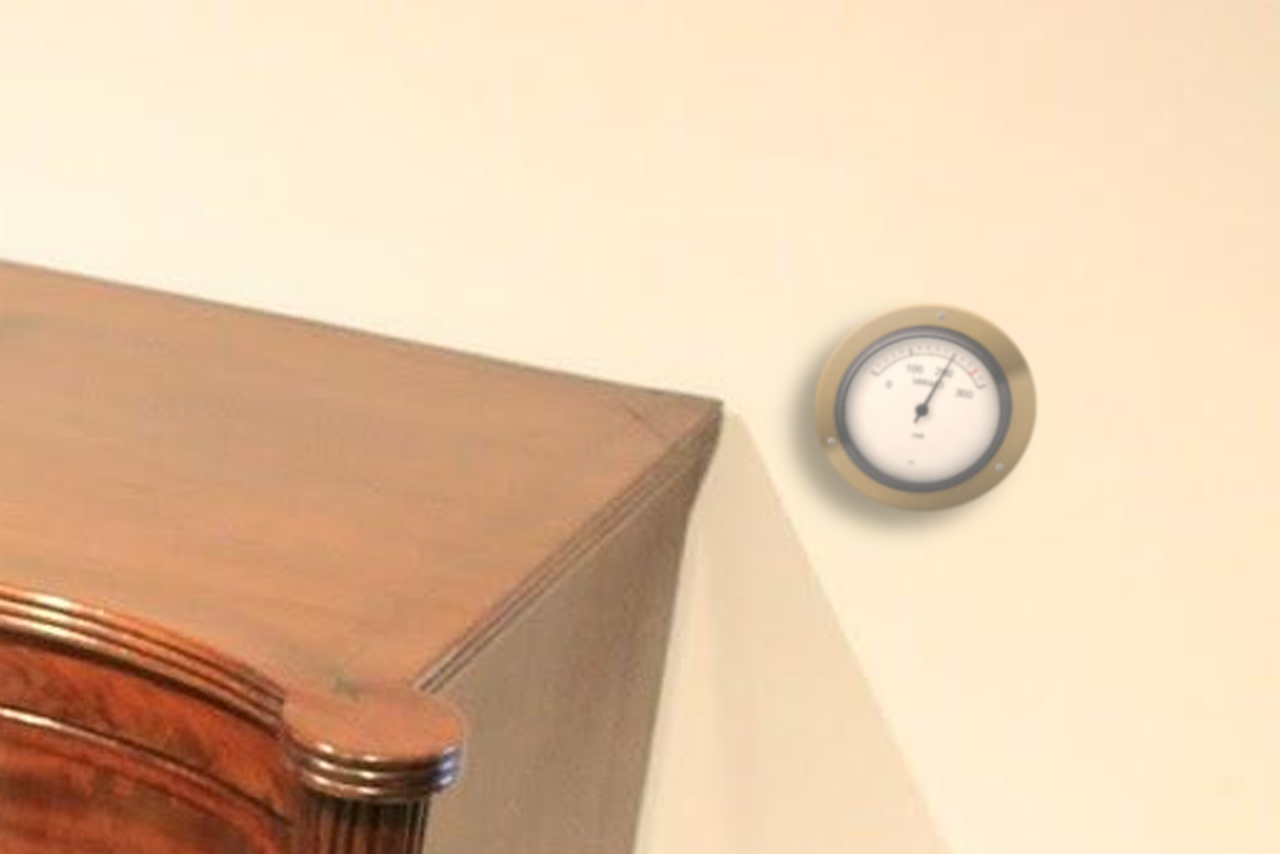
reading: 200 mA
